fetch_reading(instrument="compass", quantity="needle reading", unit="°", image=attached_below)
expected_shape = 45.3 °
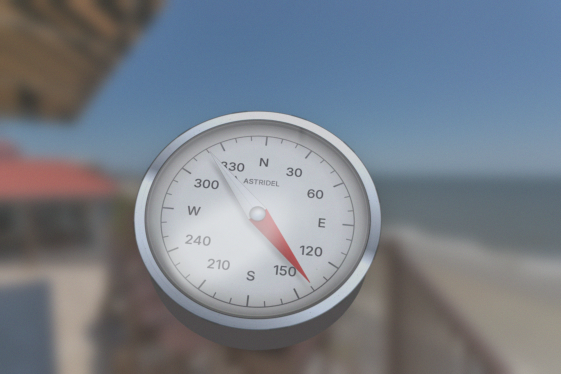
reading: 140 °
